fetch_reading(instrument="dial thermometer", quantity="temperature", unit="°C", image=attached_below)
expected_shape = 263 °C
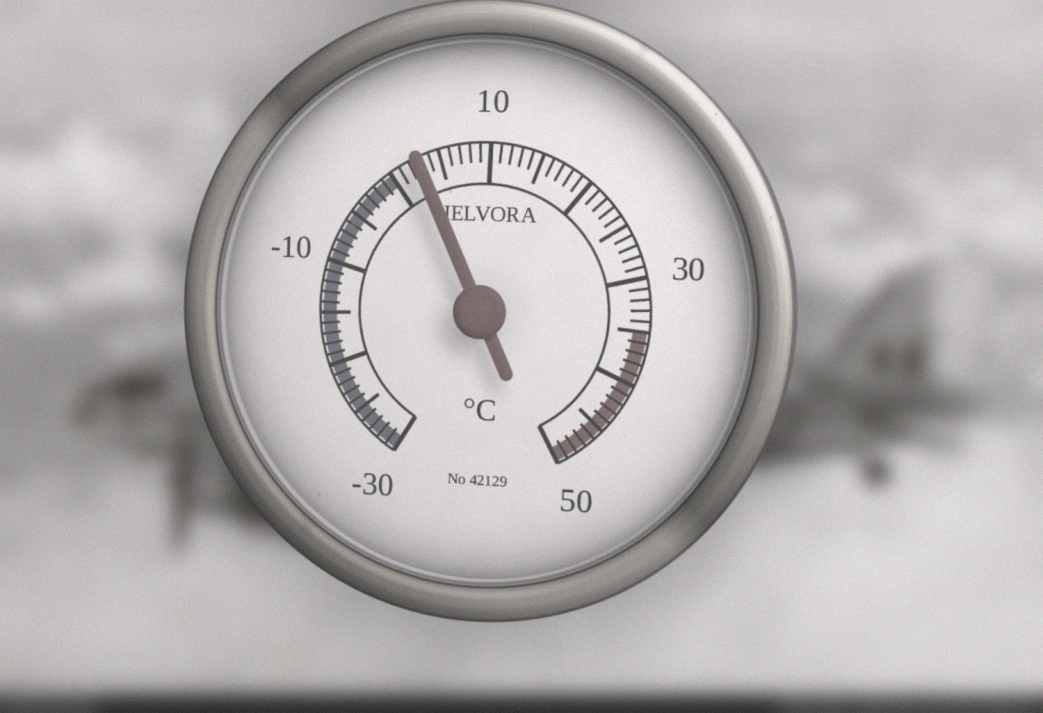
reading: 3 °C
